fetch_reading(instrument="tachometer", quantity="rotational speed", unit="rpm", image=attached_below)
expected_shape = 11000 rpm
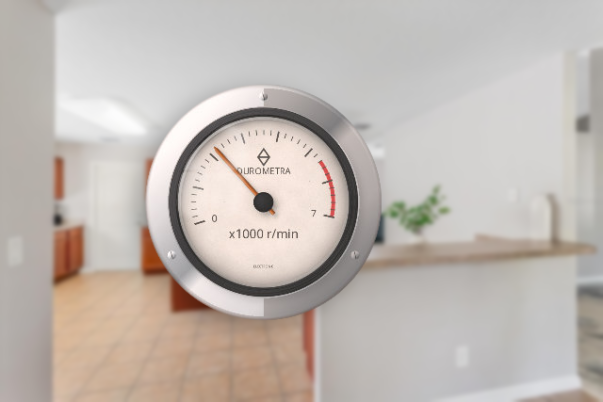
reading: 2200 rpm
